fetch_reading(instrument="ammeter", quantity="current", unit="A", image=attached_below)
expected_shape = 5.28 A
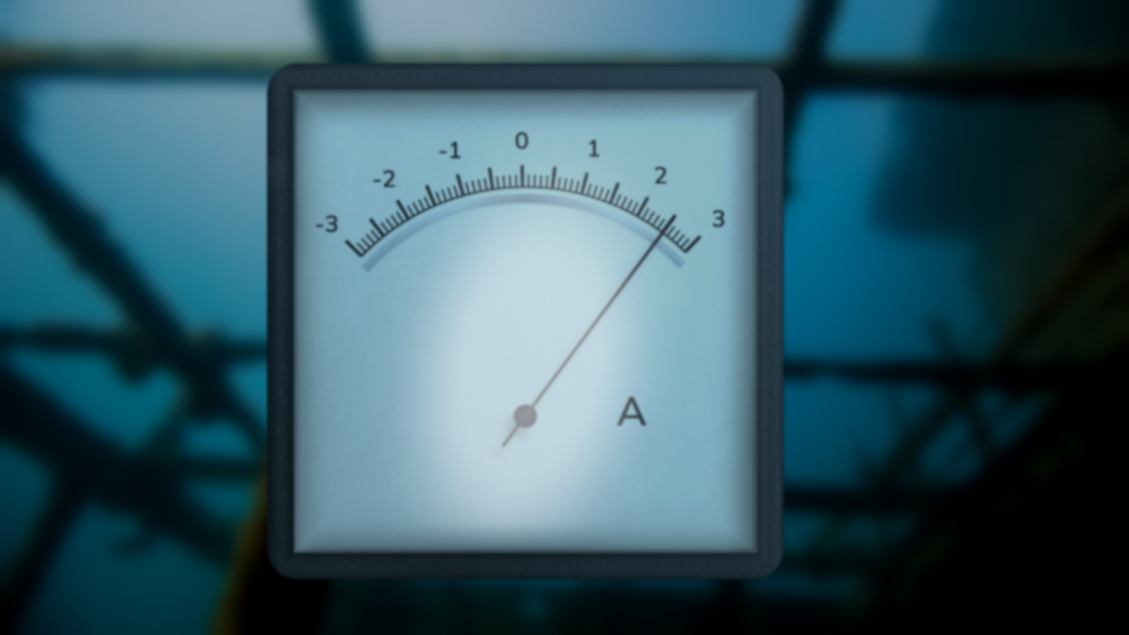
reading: 2.5 A
